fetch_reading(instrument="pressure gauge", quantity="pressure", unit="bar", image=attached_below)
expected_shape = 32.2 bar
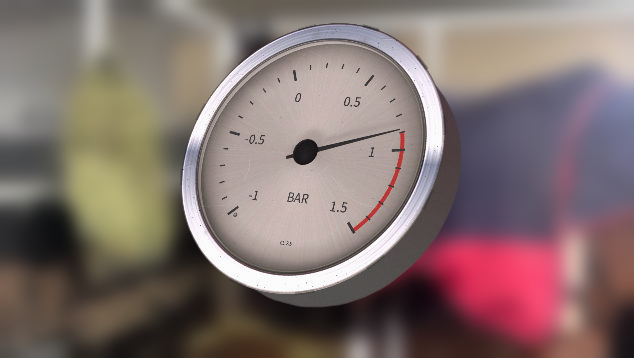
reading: 0.9 bar
